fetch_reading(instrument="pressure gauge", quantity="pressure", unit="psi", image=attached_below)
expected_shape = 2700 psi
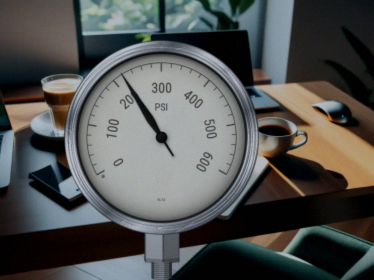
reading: 220 psi
